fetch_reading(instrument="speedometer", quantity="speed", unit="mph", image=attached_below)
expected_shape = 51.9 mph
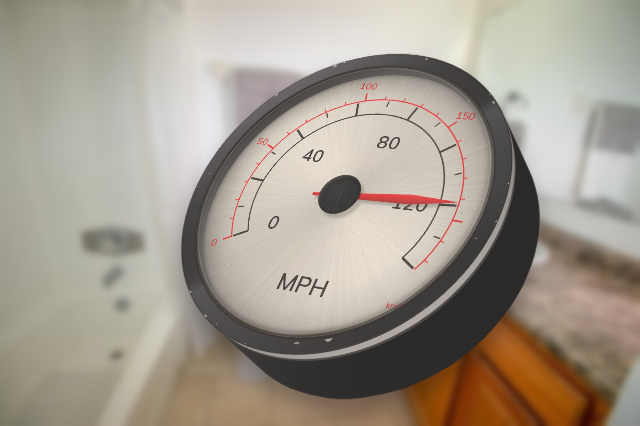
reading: 120 mph
